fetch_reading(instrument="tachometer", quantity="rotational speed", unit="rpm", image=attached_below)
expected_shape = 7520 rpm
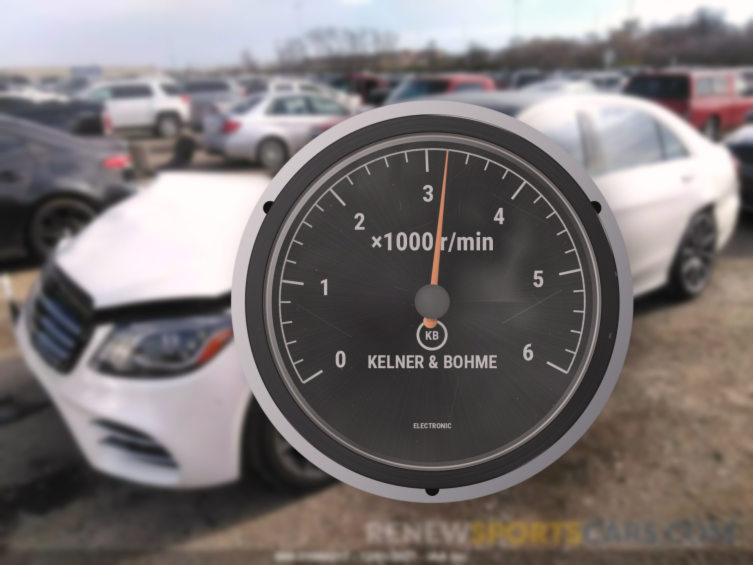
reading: 3200 rpm
